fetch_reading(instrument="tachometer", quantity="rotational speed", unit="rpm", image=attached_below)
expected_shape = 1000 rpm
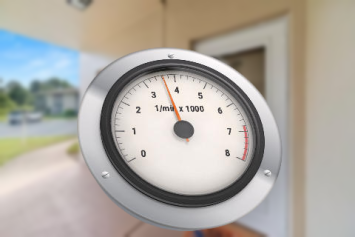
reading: 3600 rpm
